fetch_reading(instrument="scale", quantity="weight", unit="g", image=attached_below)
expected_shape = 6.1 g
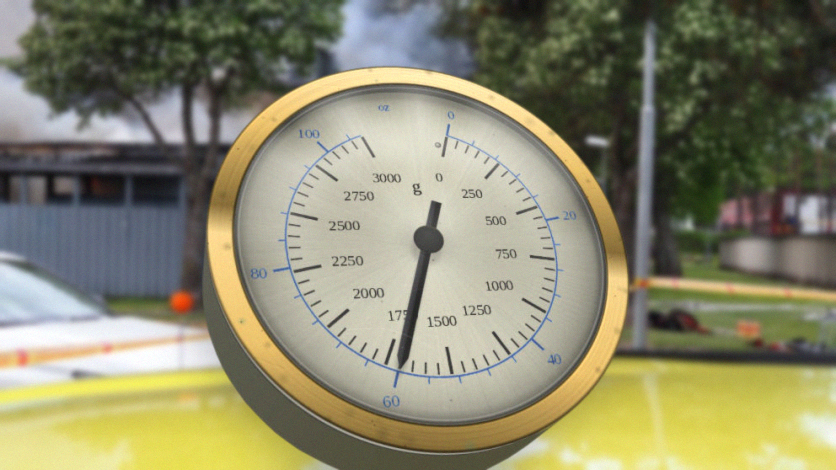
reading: 1700 g
